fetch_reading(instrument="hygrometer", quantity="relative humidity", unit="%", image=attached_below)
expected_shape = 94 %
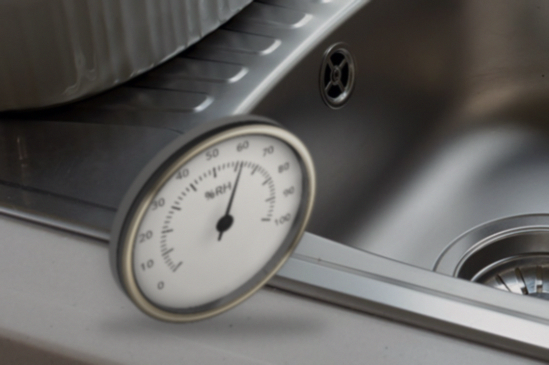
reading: 60 %
